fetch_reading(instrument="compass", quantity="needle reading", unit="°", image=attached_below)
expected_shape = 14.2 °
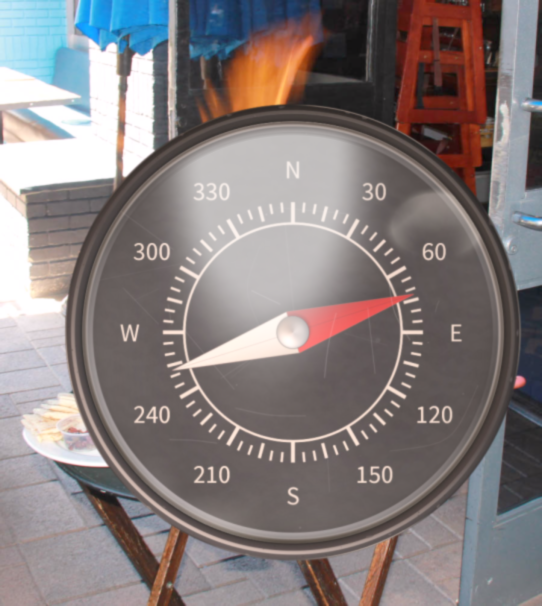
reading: 72.5 °
